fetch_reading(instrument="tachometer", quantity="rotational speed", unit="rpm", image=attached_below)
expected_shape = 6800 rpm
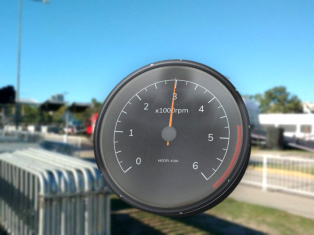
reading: 3000 rpm
